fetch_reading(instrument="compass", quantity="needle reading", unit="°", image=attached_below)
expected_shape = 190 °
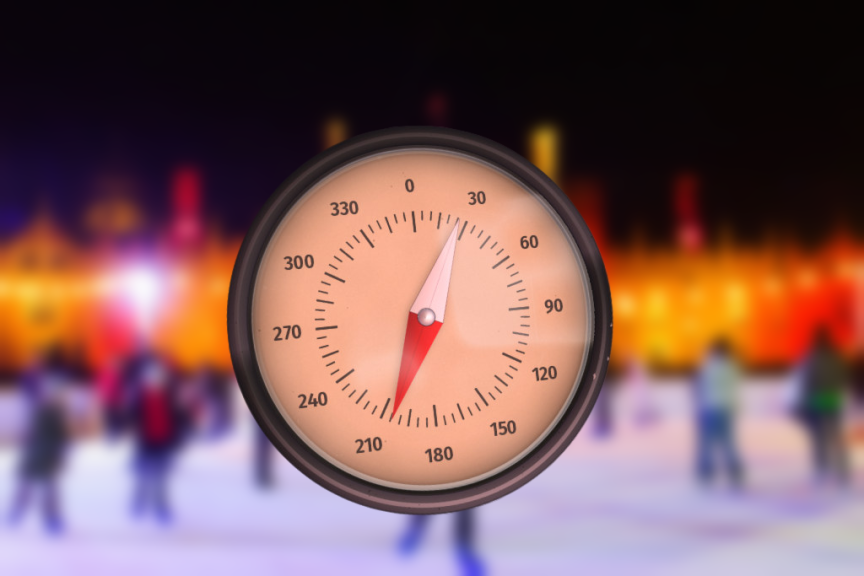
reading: 205 °
